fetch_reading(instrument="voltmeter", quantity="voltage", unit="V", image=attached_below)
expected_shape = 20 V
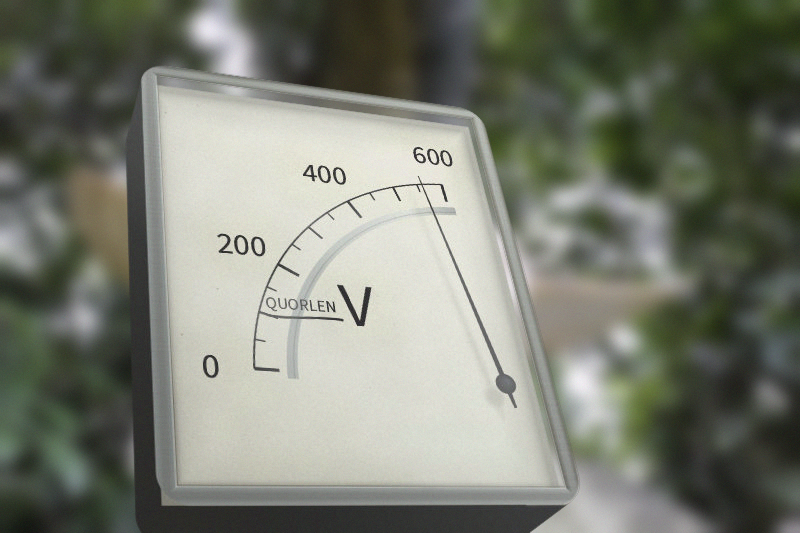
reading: 550 V
